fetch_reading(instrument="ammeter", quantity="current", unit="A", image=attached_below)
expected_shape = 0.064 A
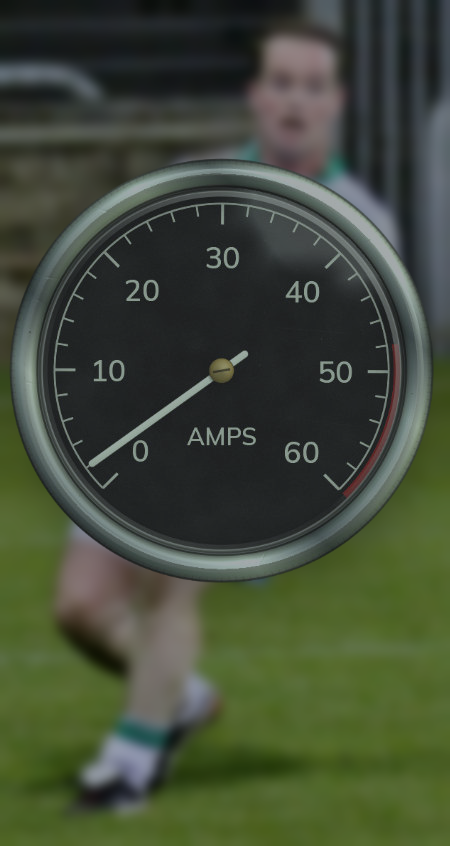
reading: 2 A
